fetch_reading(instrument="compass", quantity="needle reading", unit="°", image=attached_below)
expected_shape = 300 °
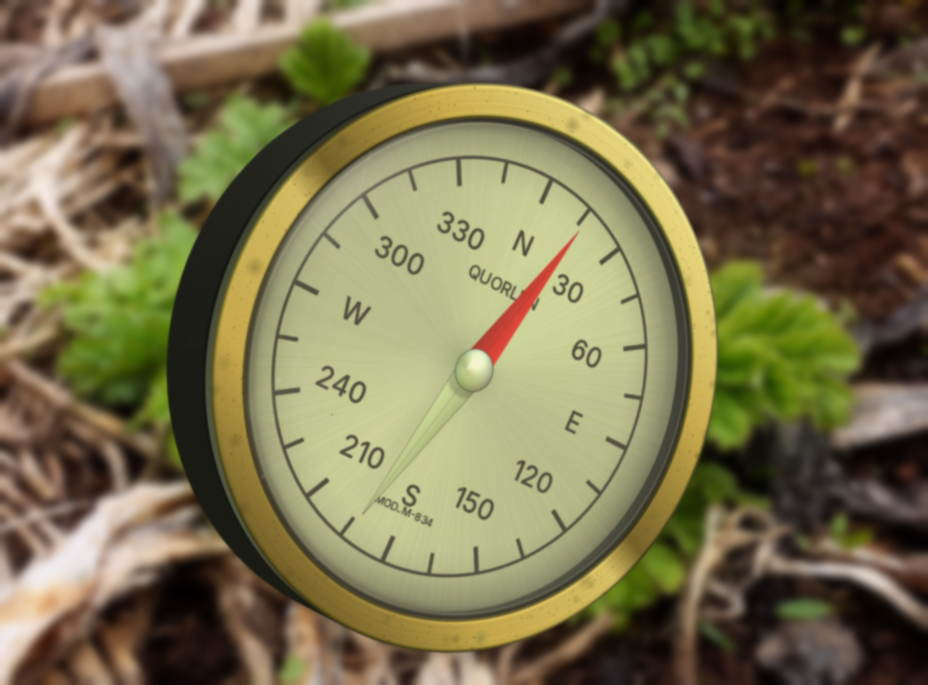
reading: 15 °
